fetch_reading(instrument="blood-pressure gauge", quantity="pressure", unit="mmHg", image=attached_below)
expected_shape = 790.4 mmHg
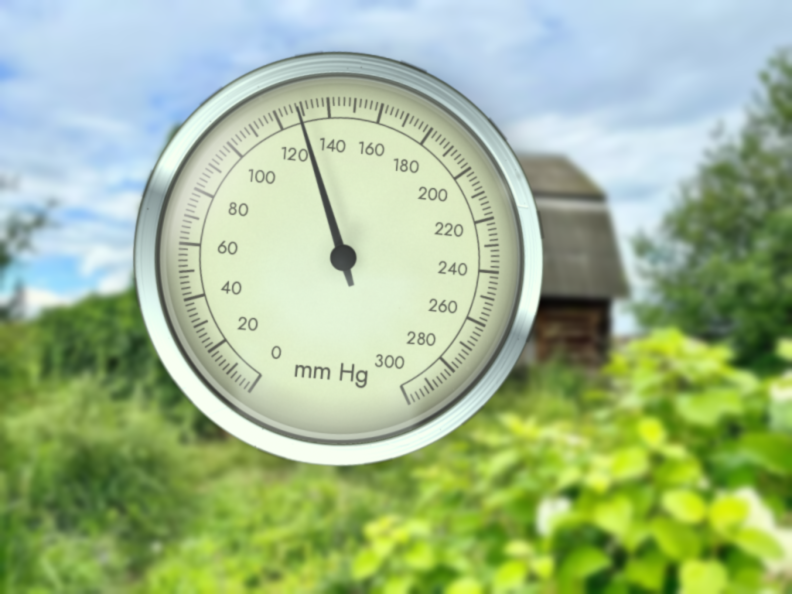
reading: 128 mmHg
